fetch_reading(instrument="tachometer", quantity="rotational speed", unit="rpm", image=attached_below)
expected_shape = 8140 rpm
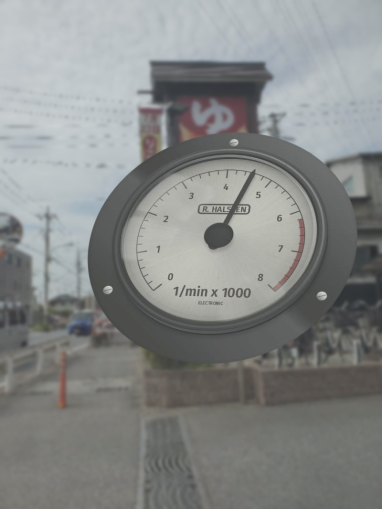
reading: 4600 rpm
